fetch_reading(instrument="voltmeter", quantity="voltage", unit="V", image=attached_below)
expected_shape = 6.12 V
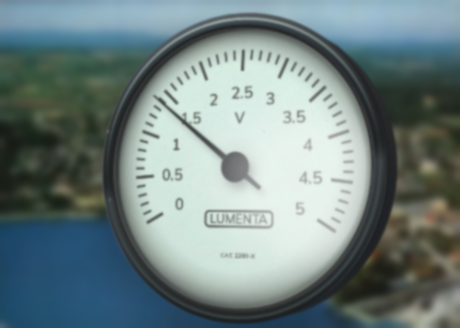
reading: 1.4 V
